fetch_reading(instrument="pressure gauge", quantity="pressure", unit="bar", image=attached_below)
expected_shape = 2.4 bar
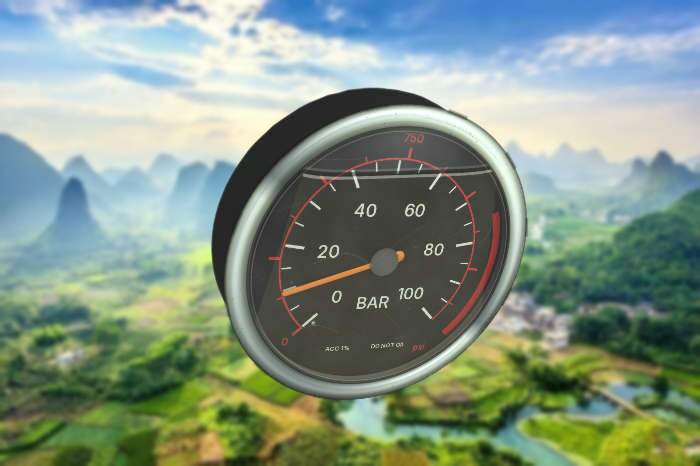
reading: 10 bar
